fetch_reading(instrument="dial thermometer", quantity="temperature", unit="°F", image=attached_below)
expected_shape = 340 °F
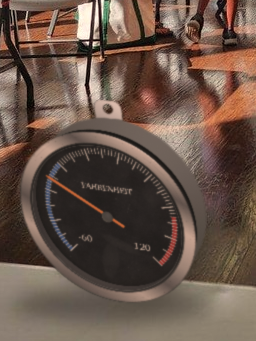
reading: -10 °F
